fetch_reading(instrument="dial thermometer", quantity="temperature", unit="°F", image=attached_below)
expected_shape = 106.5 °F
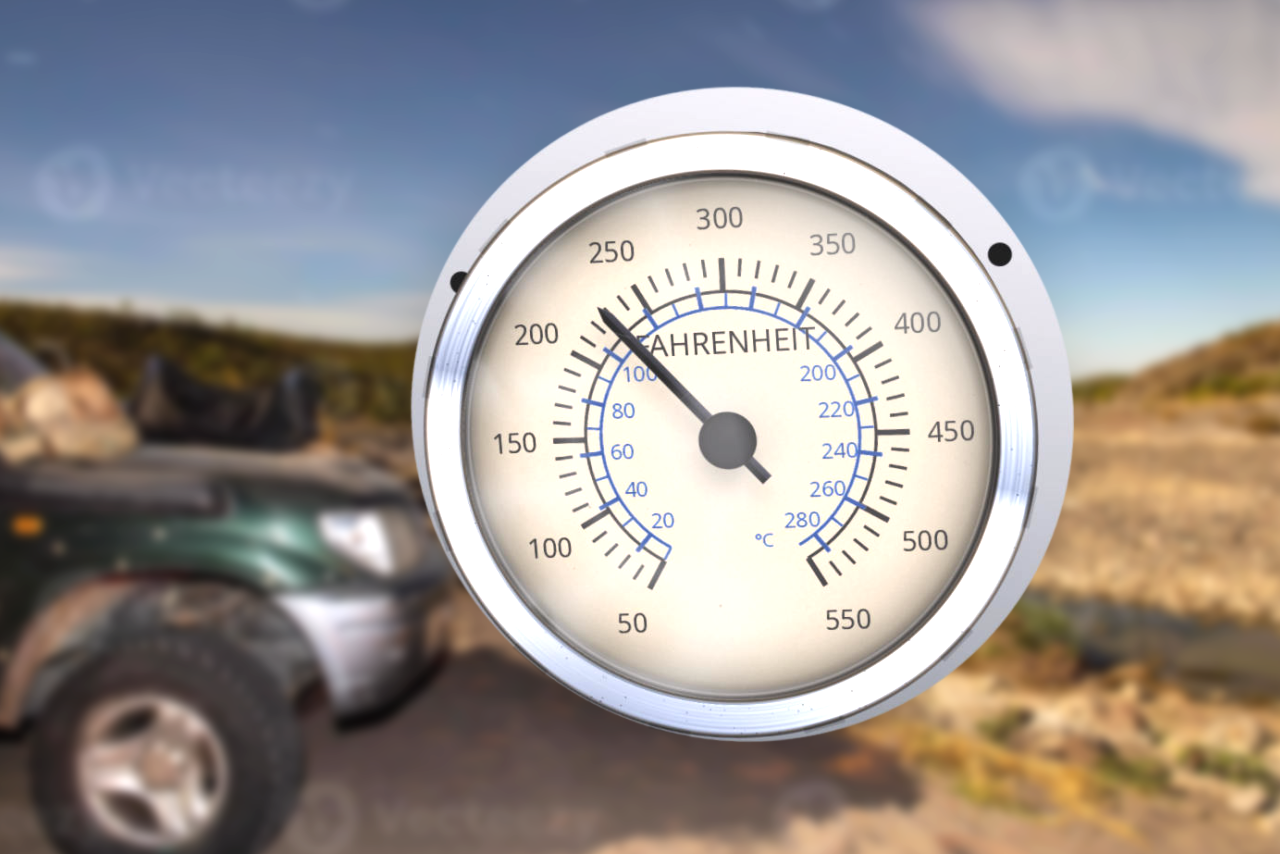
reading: 230 °F
